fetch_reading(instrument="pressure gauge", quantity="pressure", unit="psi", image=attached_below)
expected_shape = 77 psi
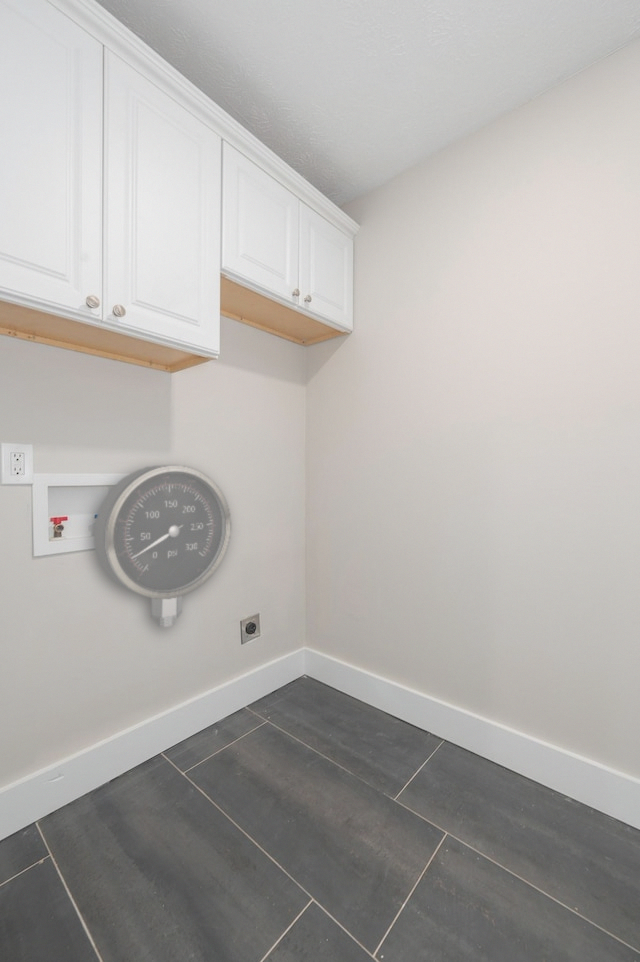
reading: 25 psi
